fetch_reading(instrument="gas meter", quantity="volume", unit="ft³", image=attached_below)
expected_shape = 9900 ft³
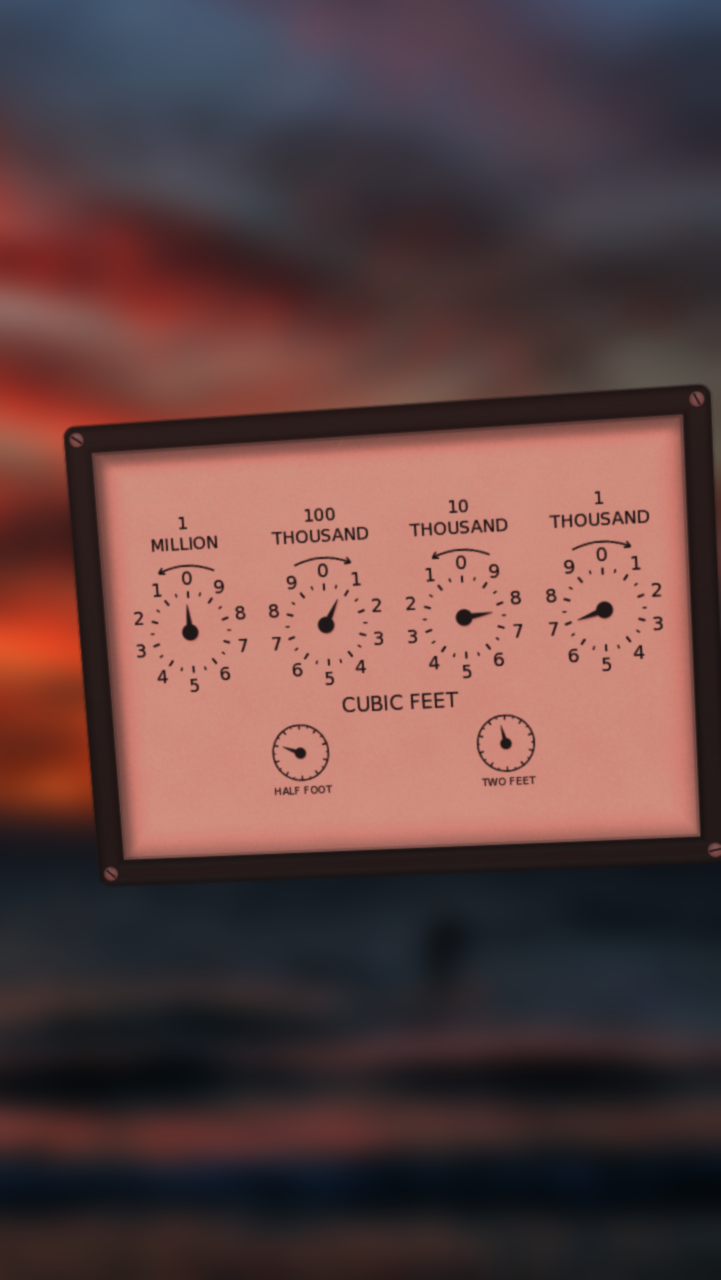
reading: 7700 ft³
